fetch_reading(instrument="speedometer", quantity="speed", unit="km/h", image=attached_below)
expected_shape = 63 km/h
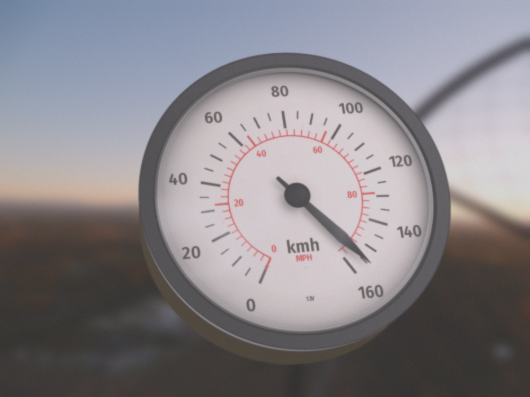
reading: 155 km/h
